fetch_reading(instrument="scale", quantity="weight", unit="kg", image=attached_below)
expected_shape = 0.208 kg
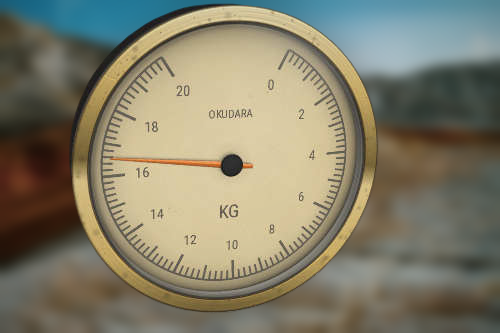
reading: 16.6 kg
